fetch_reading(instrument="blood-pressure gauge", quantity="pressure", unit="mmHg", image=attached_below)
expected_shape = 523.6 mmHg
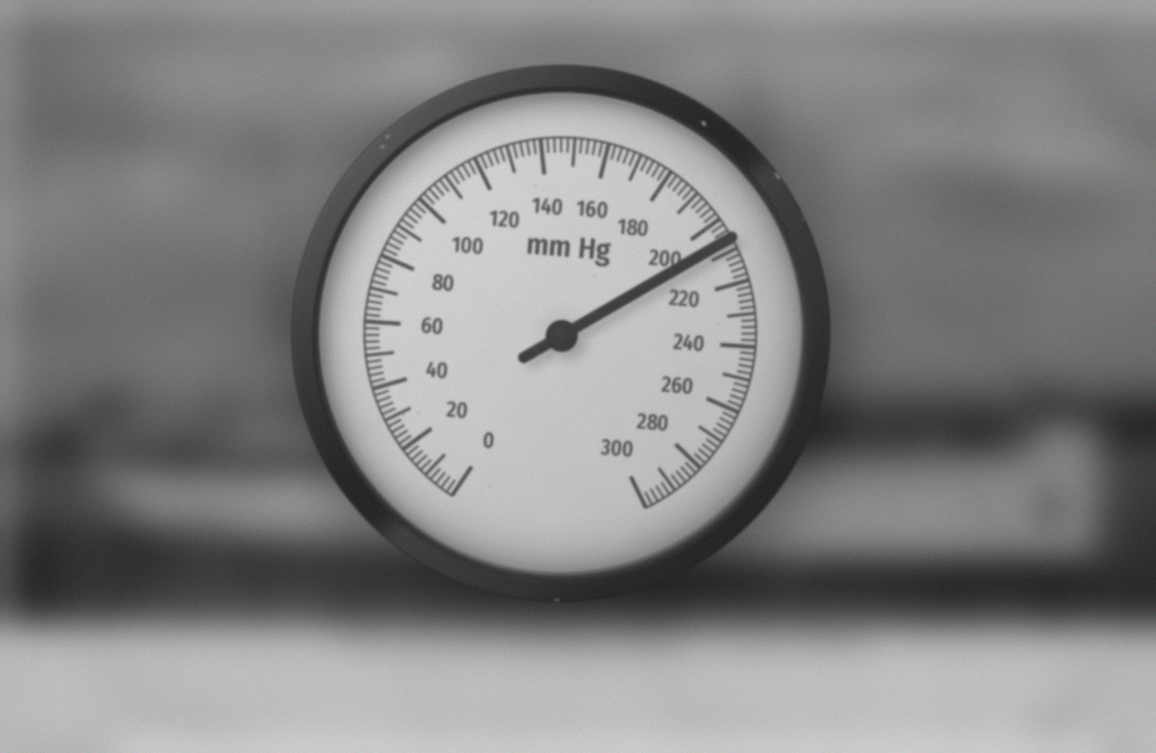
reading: 206 mmHg
